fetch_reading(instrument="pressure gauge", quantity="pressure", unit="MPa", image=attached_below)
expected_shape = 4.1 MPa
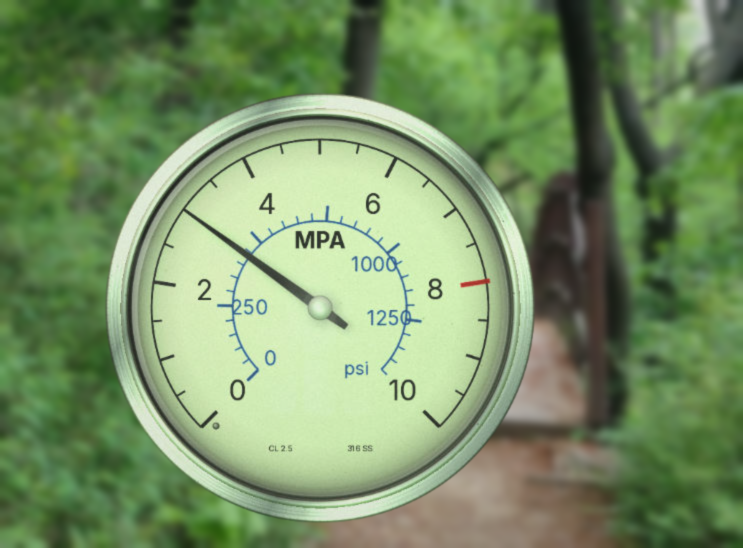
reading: 3 MPa
